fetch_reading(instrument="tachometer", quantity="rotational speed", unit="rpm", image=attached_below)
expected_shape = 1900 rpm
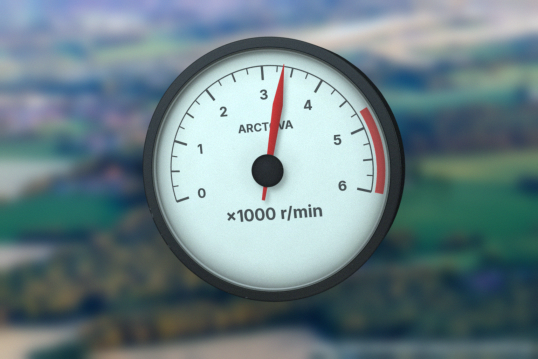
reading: 3375 rpm
